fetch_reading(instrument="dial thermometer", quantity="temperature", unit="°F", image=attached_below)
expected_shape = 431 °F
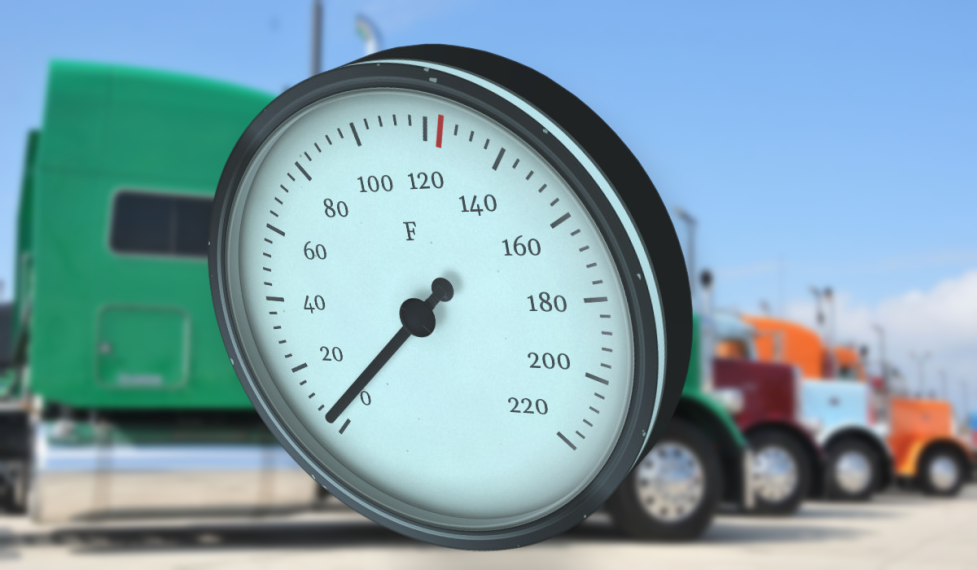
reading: 4 °F
